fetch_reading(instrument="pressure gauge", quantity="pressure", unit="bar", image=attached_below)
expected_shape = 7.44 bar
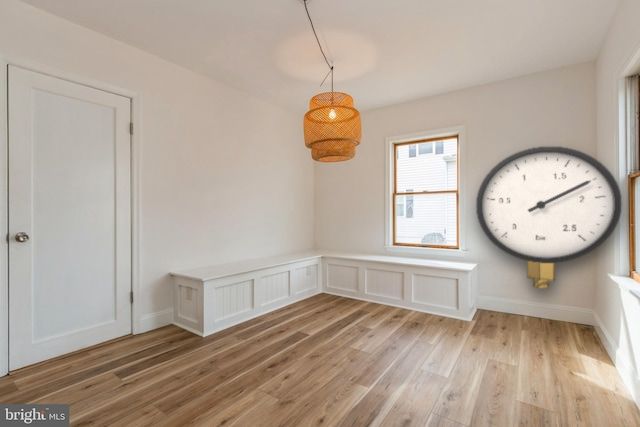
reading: 1.8 bar
